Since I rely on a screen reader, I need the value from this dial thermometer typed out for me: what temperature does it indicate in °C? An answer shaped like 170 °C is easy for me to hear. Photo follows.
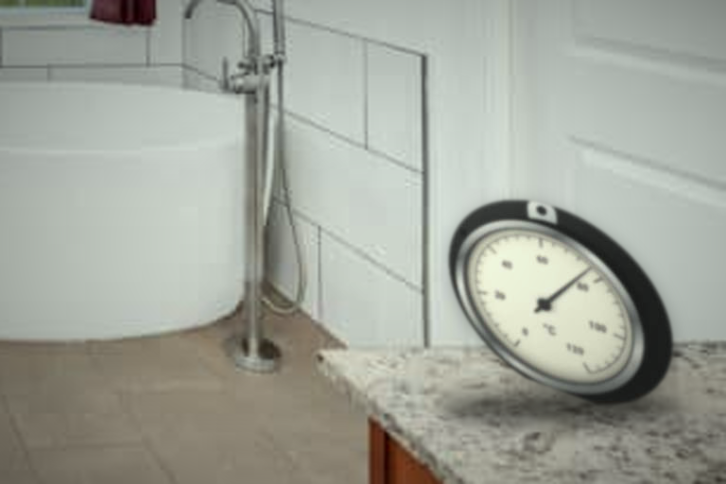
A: 76 °C
